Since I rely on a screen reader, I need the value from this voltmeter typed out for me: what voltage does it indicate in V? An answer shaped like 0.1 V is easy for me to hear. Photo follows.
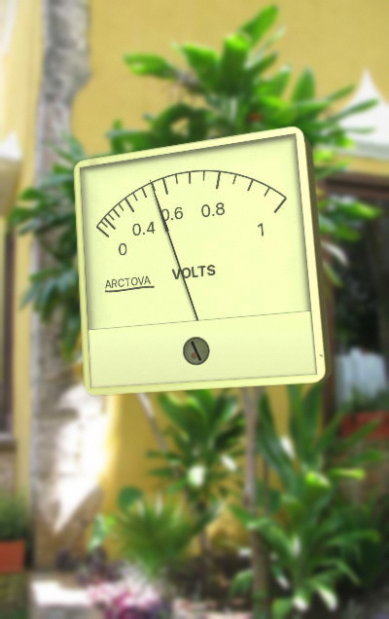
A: 0.55 V
